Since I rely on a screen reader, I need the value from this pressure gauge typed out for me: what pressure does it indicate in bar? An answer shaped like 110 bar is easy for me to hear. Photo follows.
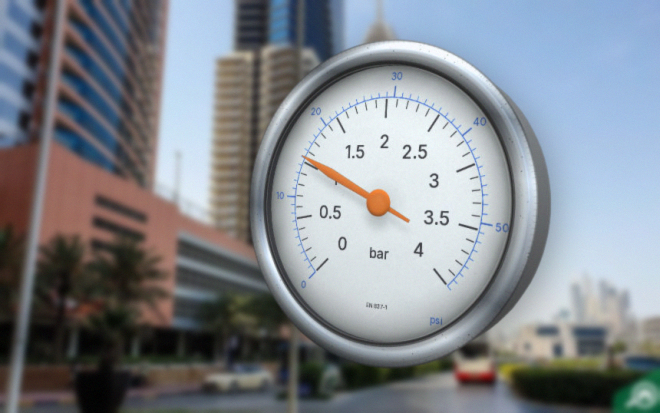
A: 1.05 bar
